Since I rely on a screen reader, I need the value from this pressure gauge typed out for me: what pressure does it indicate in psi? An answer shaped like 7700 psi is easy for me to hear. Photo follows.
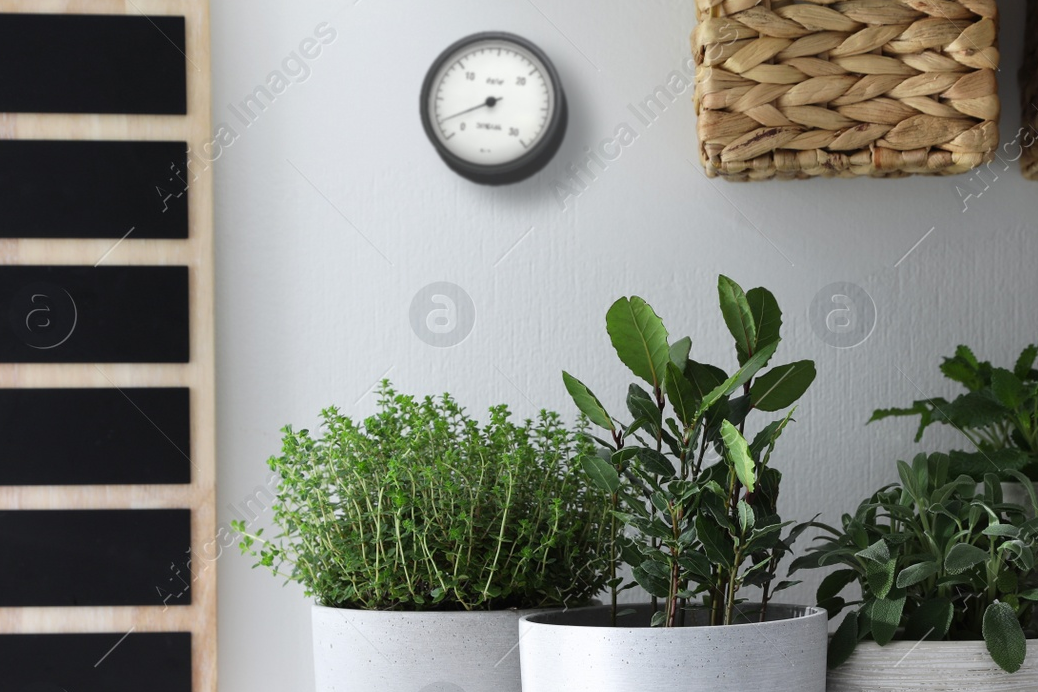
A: 2 psi
